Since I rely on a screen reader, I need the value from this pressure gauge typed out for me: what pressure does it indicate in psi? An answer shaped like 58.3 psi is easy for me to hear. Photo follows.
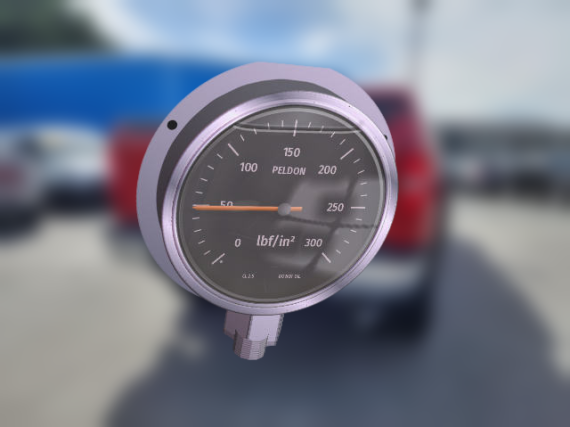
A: 50 psi
